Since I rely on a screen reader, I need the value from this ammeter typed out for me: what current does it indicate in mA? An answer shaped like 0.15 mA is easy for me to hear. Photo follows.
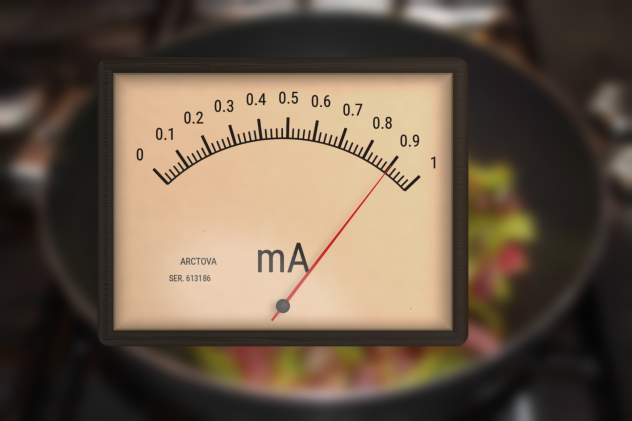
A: 0.9 mA
